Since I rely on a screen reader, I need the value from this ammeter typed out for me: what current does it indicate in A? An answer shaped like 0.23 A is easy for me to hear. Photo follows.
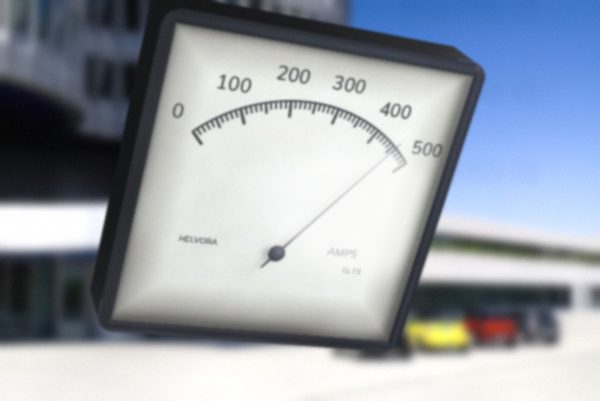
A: 450 A
